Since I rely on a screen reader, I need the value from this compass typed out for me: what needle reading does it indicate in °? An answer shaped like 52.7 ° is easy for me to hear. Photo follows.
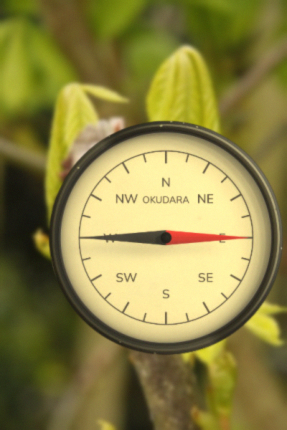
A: 90 °
